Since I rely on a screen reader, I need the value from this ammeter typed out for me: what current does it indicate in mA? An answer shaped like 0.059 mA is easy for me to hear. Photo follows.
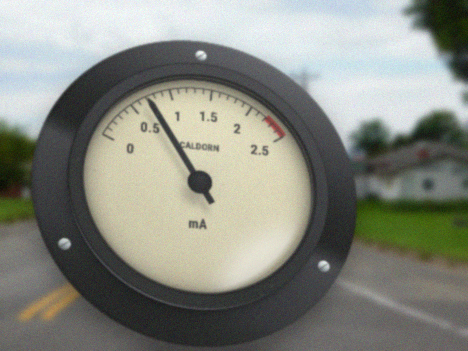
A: 0.7 mA
